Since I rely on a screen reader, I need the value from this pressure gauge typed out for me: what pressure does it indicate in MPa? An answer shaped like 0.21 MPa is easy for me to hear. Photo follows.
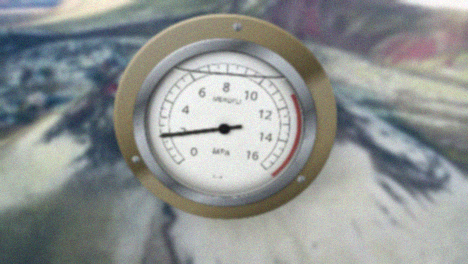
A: 2 MPa
